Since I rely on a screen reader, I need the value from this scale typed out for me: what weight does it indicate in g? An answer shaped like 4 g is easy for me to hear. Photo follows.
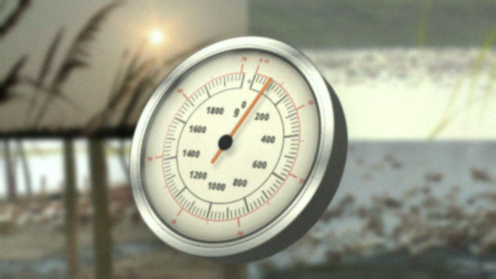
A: 100 g
